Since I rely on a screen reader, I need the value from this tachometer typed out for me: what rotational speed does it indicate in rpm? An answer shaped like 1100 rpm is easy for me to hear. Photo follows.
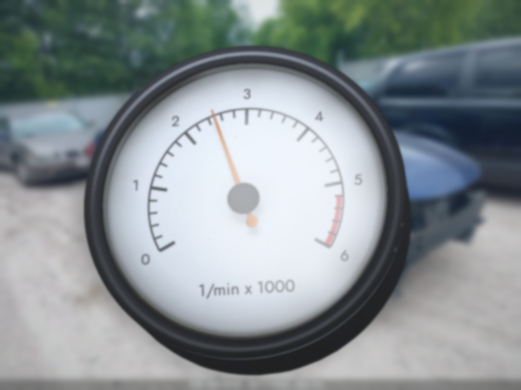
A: 2500 rpm
